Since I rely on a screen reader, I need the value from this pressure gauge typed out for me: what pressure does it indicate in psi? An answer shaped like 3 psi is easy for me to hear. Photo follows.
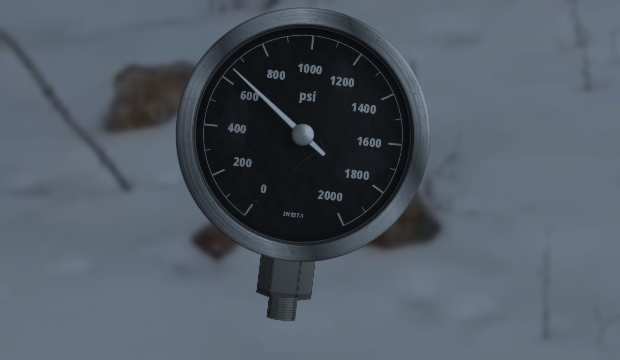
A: 650 psi
